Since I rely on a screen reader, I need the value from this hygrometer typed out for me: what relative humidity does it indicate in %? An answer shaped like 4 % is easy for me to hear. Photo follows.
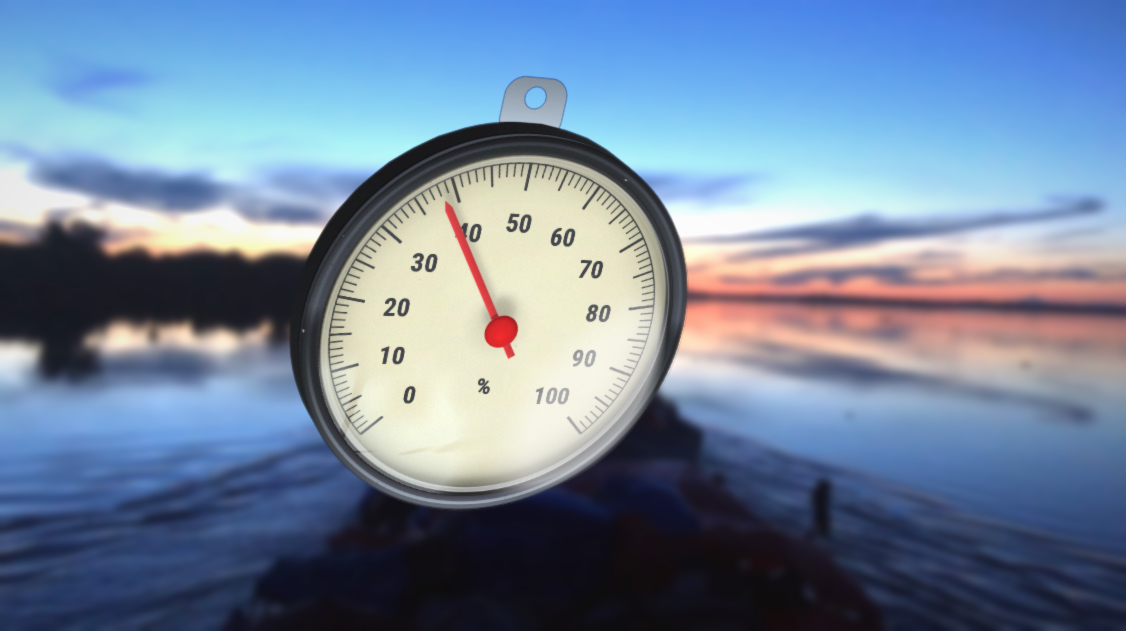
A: 38 %
